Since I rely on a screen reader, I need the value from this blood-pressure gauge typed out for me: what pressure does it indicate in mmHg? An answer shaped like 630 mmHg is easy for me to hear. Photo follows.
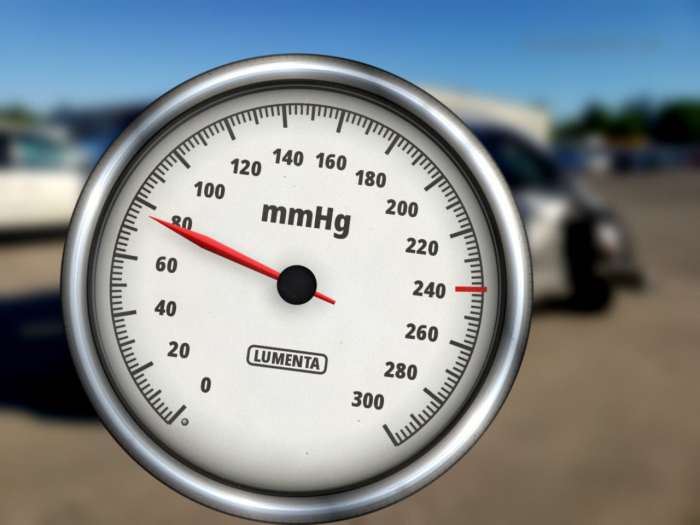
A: 76 mmHg
